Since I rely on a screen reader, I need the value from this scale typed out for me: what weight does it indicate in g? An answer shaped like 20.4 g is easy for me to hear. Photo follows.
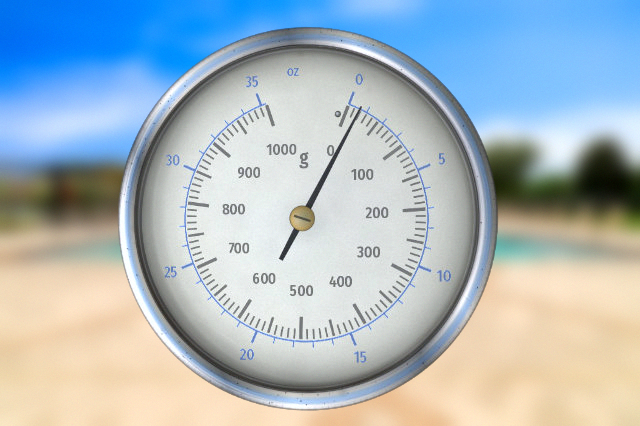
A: 20 g
